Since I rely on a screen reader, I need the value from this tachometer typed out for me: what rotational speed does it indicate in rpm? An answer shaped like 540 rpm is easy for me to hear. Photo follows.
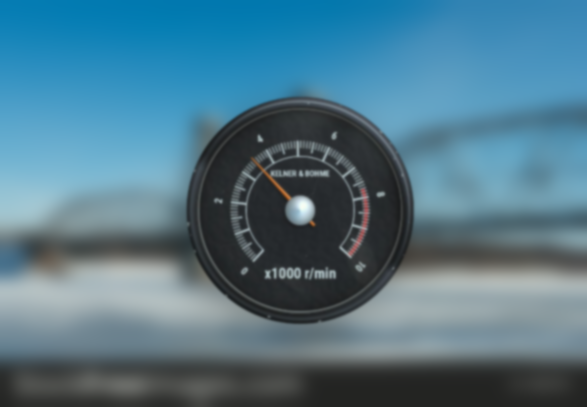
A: 3500 rpm
